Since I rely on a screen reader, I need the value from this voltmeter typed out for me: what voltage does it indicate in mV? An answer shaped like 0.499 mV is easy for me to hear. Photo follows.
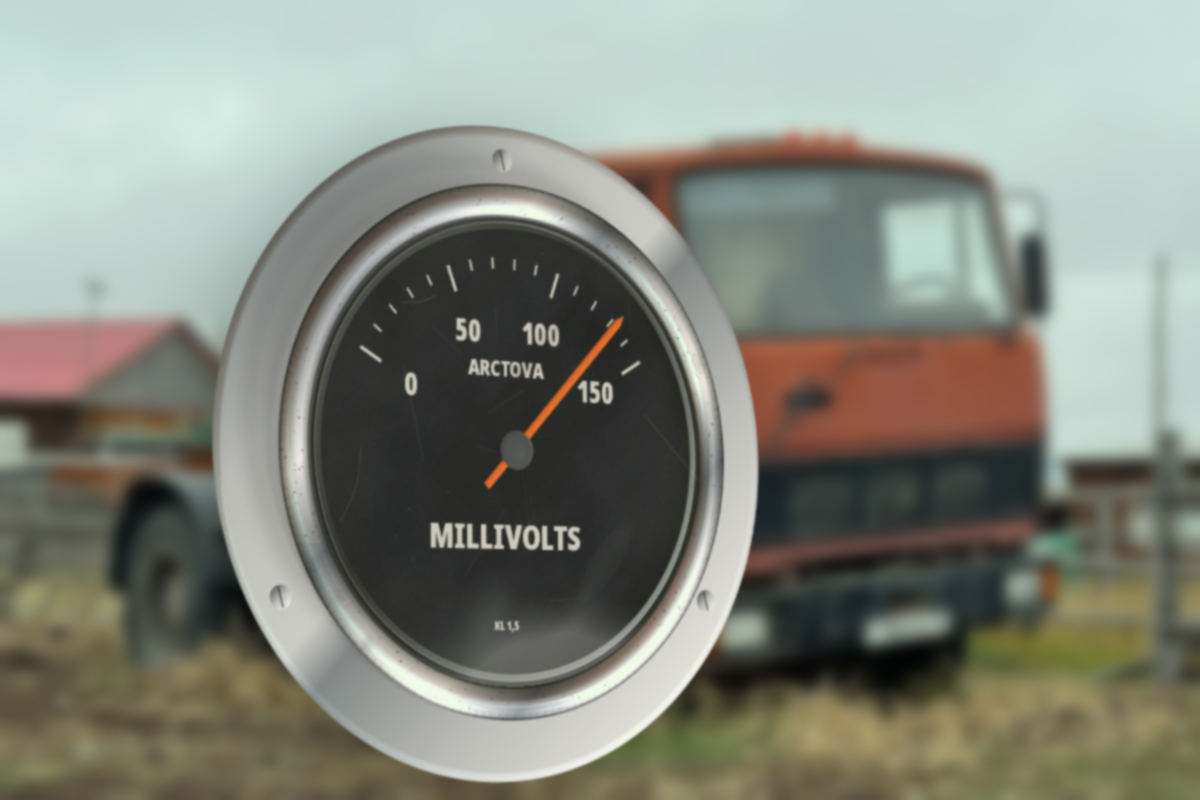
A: 130 mV
